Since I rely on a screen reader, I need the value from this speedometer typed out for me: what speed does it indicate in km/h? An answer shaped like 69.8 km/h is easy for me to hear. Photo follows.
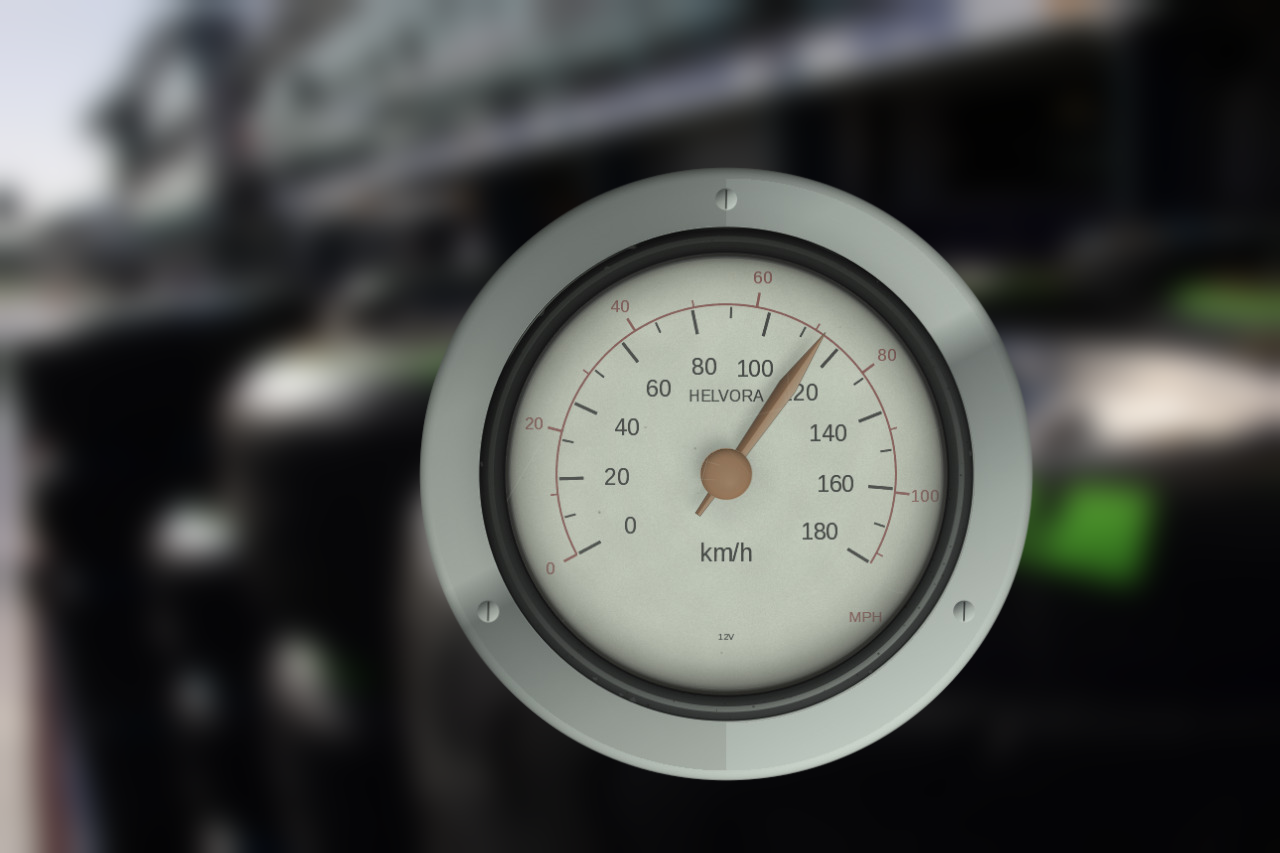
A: 115 km/h
